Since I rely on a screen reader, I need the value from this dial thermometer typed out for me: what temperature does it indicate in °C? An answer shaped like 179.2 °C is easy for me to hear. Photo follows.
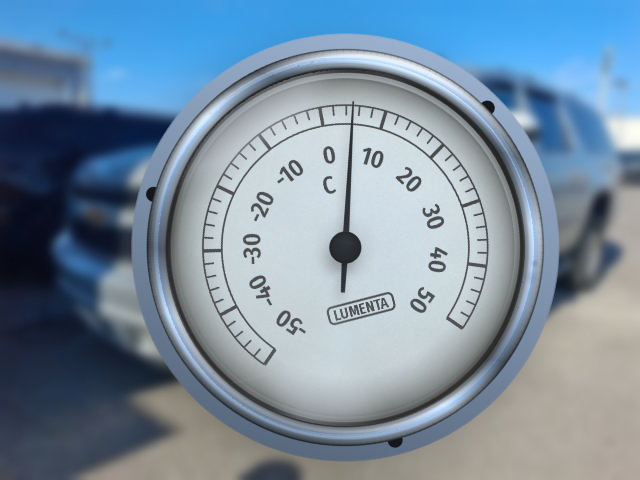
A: 5 °C
